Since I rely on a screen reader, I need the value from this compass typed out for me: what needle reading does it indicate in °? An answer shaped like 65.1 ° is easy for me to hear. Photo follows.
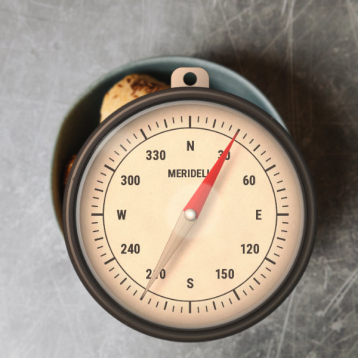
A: 30 °
